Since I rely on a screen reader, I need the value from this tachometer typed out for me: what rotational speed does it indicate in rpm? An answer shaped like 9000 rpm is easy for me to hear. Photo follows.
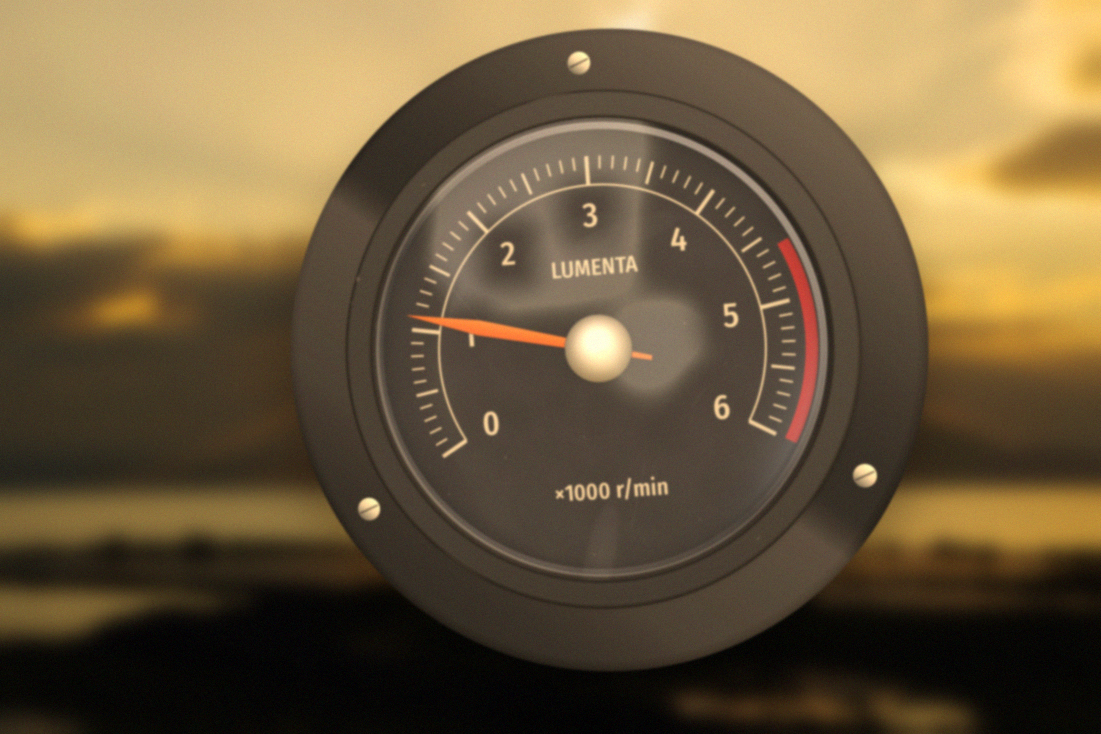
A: 1100 rpm
